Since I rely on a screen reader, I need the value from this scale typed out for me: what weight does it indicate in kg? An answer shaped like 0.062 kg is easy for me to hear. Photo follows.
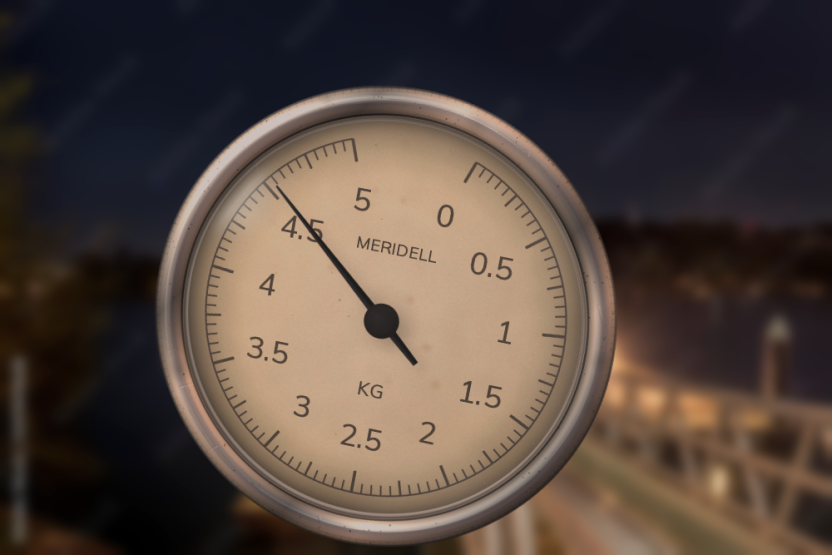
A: 4.55 kg
